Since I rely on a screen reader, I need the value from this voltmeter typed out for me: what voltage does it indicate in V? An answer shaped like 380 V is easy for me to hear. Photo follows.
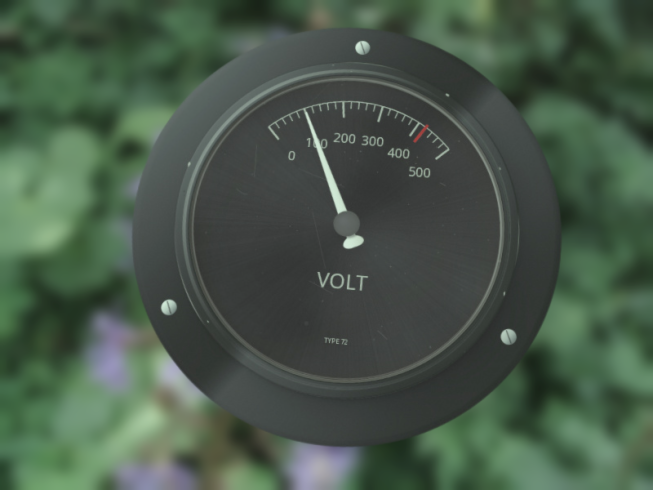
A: 100 V
